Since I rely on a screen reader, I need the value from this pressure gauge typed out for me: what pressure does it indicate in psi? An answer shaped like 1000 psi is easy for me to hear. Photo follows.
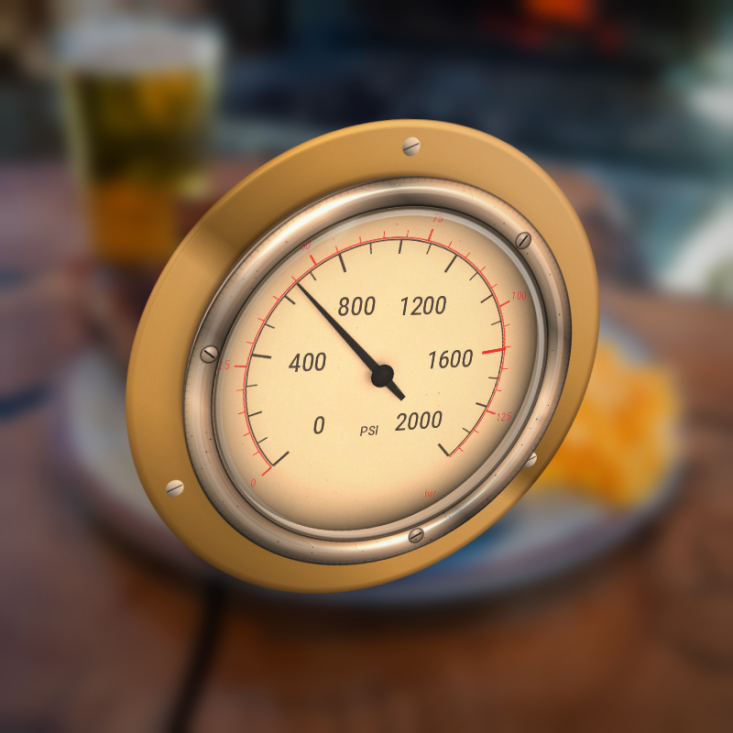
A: 650 psi
